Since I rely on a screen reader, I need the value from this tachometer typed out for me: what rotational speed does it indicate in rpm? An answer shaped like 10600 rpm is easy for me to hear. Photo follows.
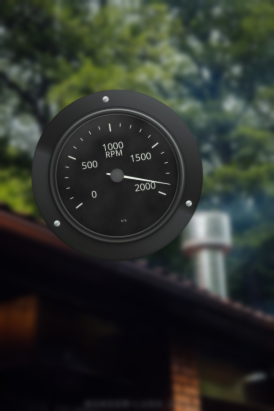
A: 1900 rpm
